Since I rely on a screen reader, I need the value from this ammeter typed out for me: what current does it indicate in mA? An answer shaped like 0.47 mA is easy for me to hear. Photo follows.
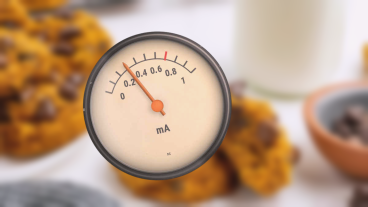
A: 0.3 mA
